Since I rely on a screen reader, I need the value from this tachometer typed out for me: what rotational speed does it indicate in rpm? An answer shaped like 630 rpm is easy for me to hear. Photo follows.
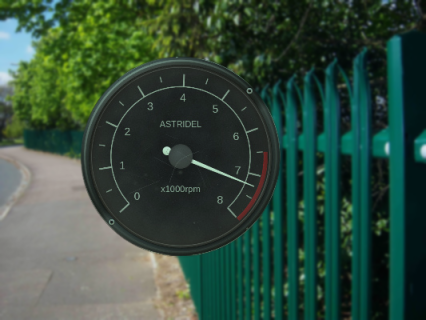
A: 7250 rpm
